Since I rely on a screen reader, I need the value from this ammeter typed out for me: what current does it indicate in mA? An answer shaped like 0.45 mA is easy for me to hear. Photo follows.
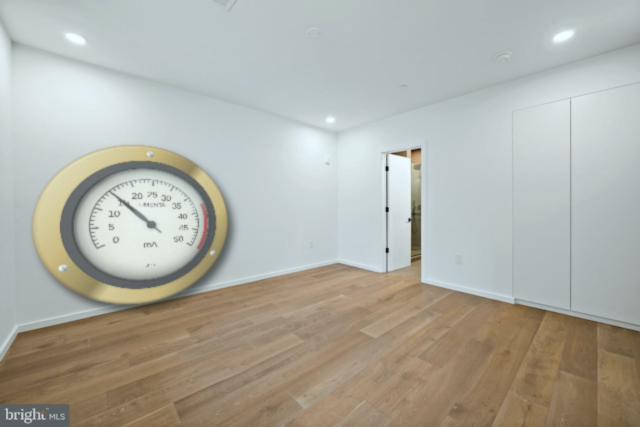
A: 15 mA
